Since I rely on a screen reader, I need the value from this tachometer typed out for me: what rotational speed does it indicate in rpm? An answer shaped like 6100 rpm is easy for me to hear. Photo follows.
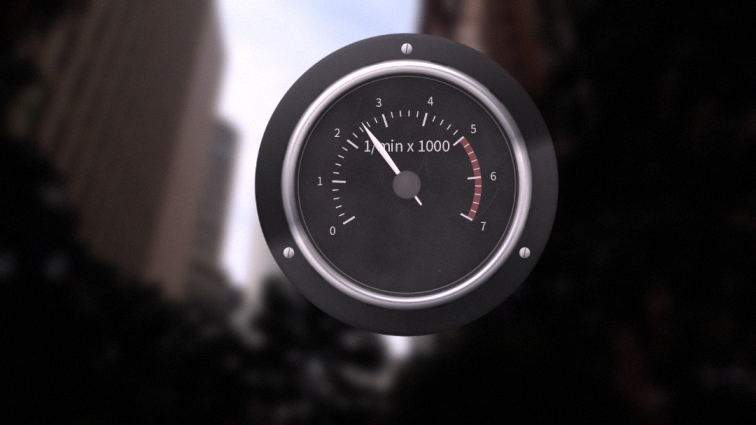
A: 2500 rpm
